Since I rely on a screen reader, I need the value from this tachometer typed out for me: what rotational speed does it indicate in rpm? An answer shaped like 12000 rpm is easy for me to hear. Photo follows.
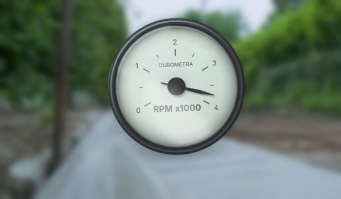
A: 3750 rpm
